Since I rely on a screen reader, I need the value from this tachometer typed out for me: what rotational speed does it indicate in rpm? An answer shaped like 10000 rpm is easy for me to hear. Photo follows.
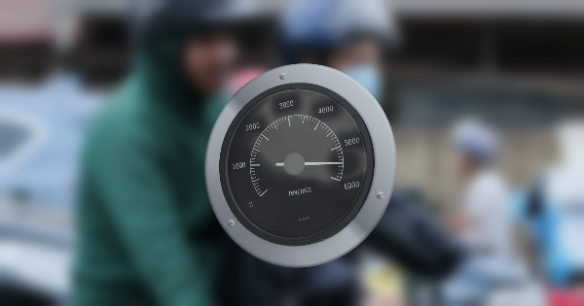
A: 5500 rpm
